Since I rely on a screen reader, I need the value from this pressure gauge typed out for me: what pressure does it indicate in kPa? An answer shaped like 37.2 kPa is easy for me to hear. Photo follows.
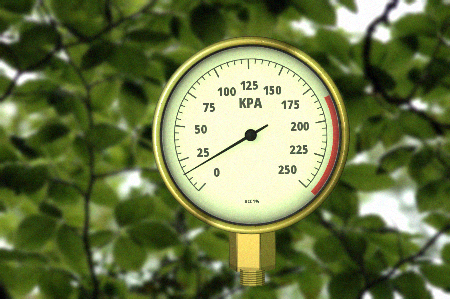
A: 15 kPa
